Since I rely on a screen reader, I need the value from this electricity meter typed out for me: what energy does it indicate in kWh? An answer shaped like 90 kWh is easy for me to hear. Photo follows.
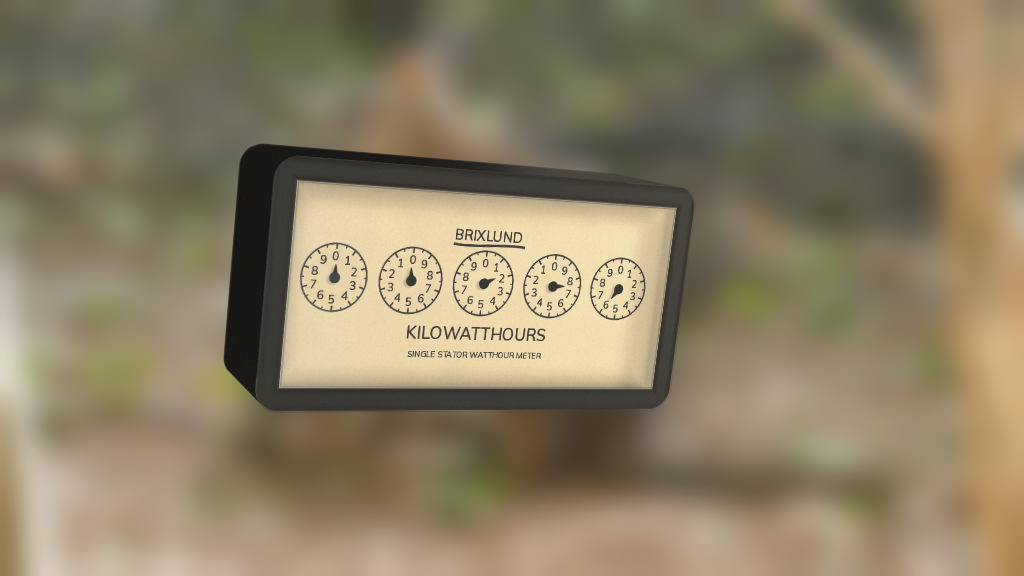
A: 176 kWh
